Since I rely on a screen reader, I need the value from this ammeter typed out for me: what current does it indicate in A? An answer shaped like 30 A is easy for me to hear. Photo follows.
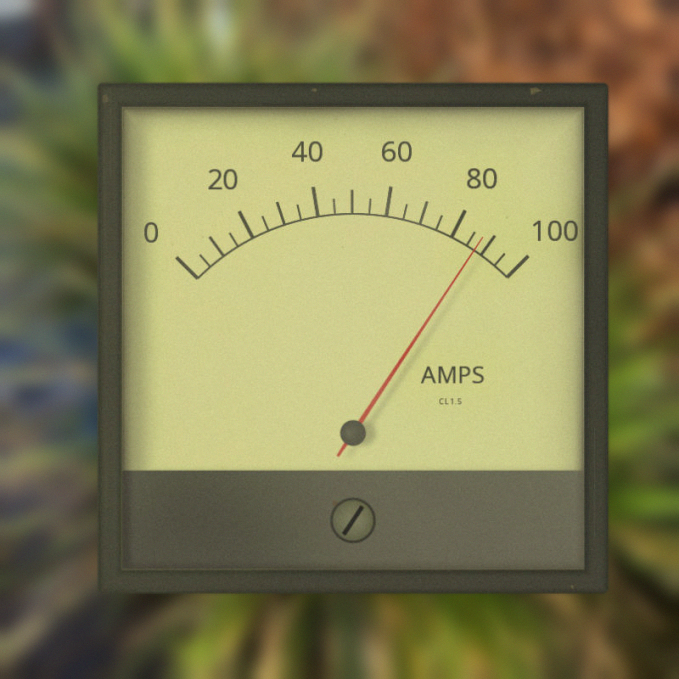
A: 87.5 A
